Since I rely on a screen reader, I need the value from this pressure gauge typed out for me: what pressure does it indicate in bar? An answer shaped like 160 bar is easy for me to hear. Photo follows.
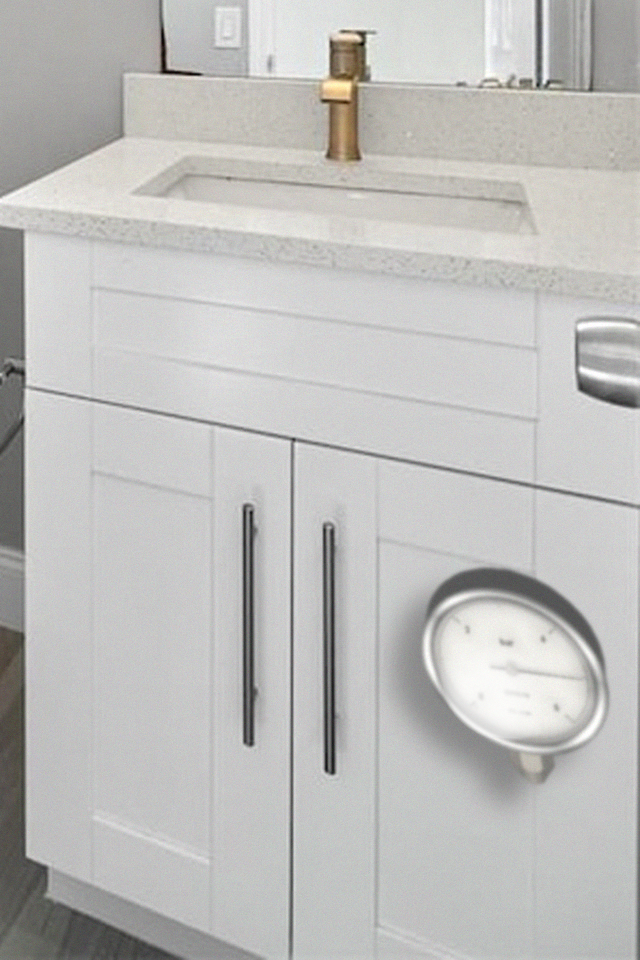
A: 5 bar
